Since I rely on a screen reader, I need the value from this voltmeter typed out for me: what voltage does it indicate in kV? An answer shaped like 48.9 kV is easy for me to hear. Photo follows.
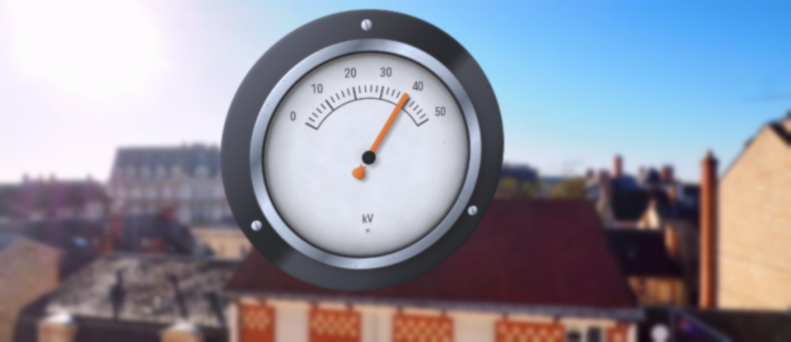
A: 38 kV
